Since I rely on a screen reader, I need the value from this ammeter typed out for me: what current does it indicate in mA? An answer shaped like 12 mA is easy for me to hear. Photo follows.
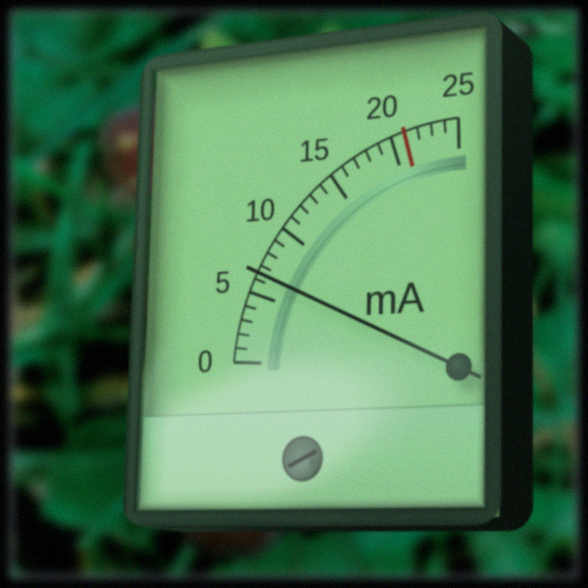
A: 6.5 mA
